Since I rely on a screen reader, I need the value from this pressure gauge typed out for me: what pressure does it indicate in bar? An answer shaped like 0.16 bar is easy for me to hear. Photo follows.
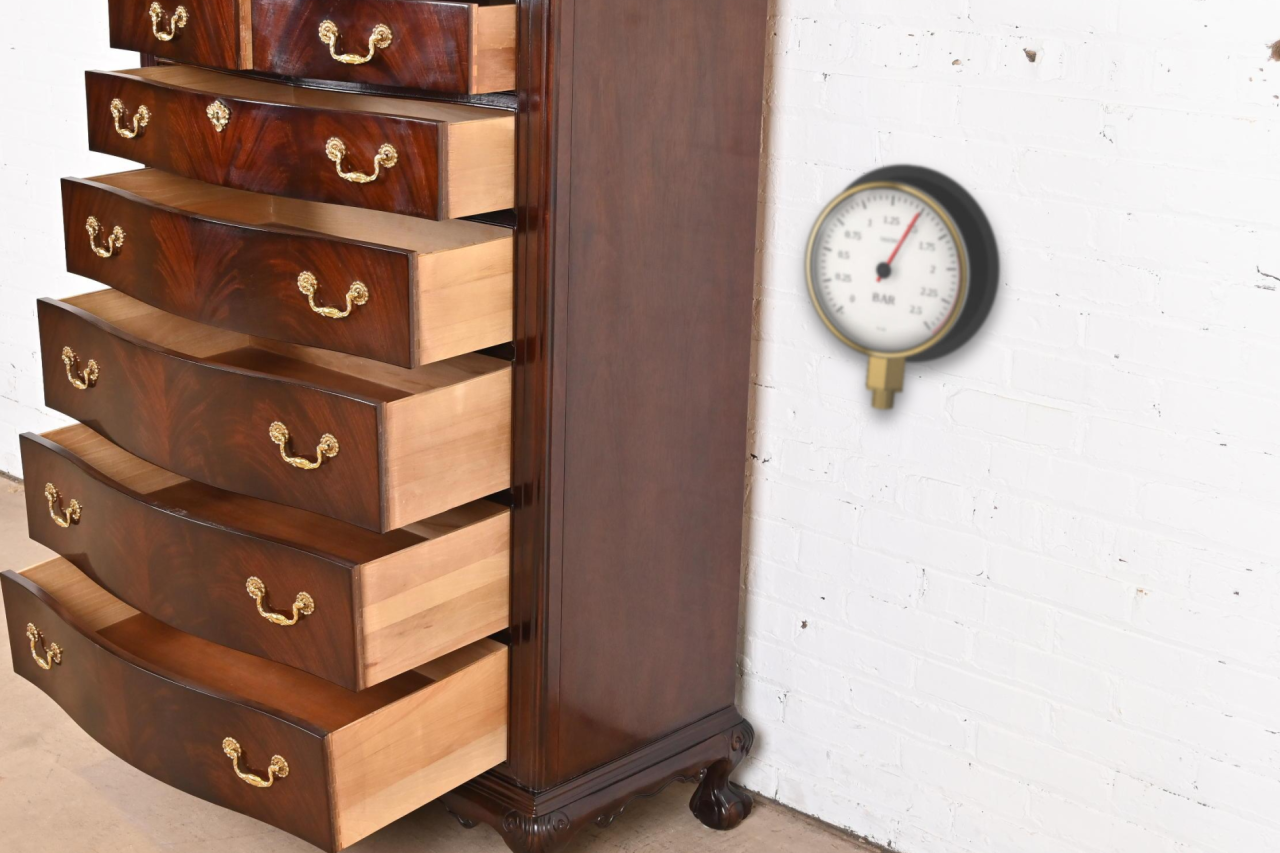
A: 1.5 bar
